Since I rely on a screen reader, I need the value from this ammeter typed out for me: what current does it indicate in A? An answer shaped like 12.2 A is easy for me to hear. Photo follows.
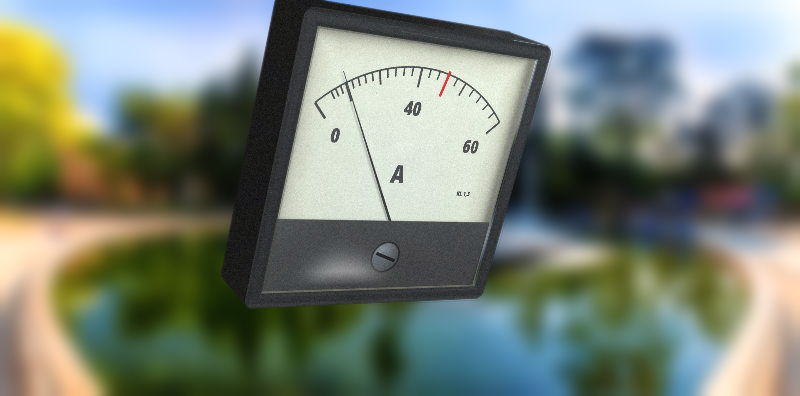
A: 20 A
